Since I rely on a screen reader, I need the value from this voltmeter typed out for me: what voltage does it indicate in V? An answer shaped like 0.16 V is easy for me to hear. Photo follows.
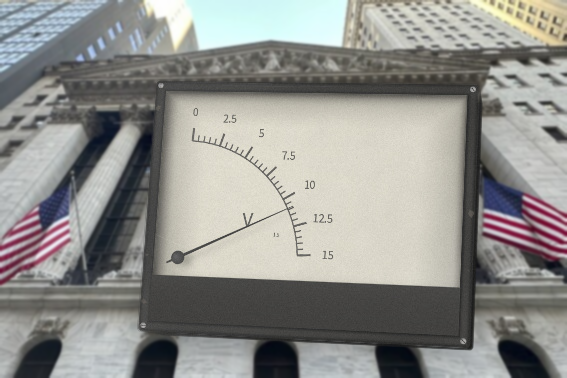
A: 11 V
